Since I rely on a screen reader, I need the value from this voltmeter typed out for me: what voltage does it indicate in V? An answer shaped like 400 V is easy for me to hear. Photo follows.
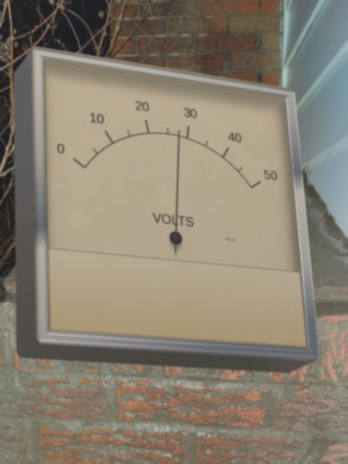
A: 27.5 V
